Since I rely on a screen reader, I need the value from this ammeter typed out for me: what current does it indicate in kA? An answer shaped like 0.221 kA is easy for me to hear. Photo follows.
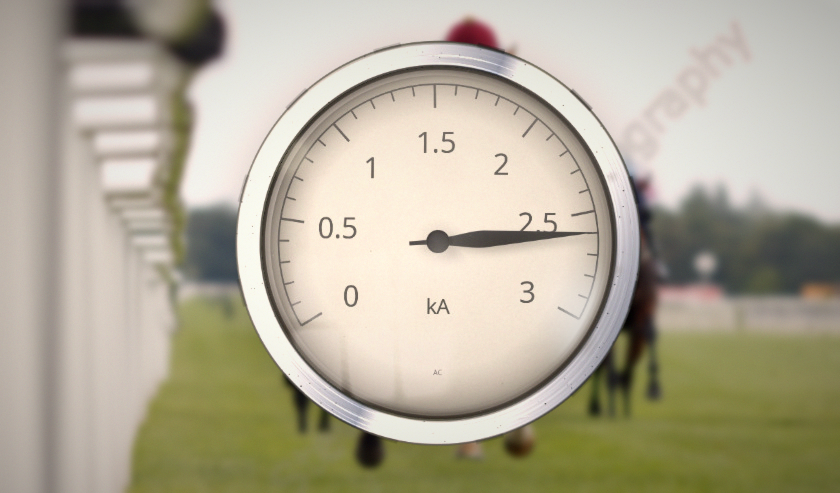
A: 2.6 kA
